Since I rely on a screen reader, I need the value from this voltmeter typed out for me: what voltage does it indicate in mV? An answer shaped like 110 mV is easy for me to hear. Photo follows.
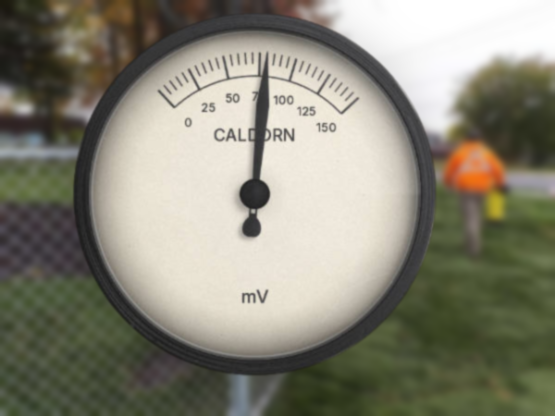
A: 80 mV
